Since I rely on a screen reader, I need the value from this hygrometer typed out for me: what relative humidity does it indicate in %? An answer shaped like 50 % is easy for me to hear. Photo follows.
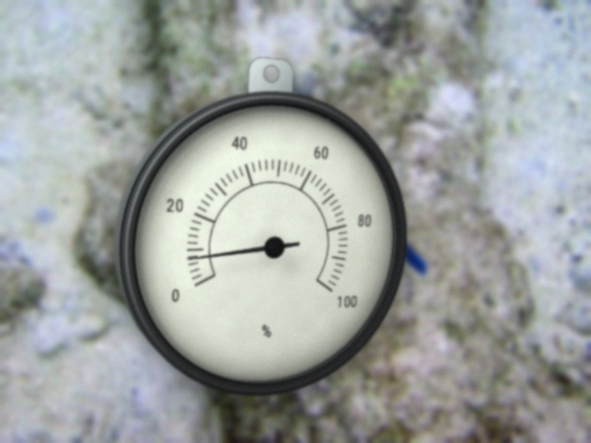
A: 8 %
